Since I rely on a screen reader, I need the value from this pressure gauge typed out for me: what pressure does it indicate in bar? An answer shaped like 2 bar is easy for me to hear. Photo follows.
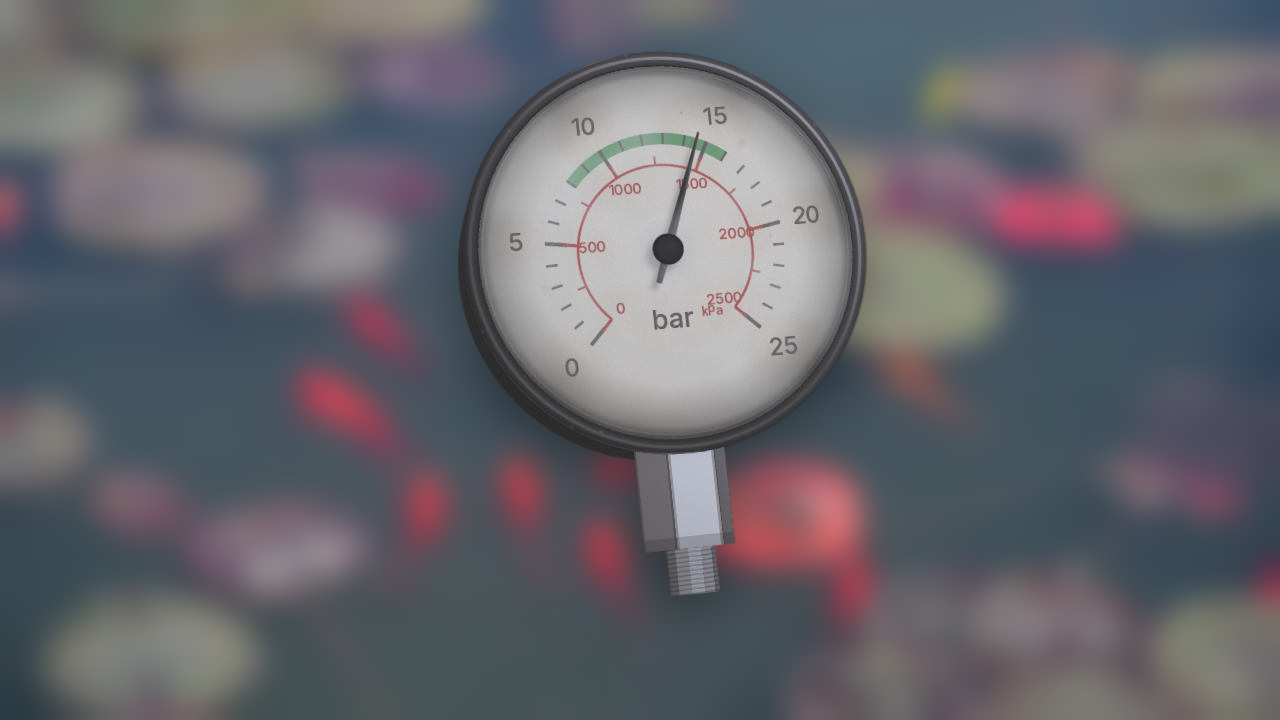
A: 14.5 bar
